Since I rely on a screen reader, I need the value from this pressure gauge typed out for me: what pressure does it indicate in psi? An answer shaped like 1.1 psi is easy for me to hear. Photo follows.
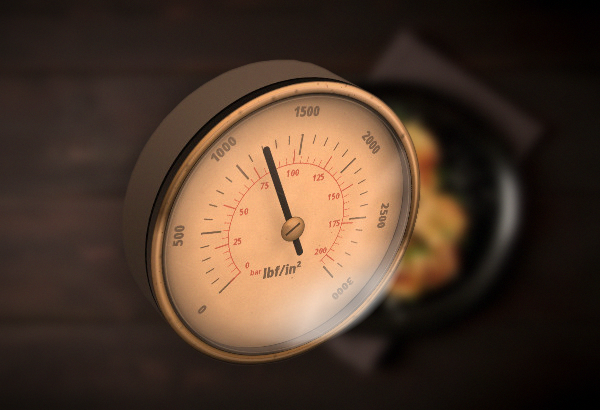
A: 1200 psi
